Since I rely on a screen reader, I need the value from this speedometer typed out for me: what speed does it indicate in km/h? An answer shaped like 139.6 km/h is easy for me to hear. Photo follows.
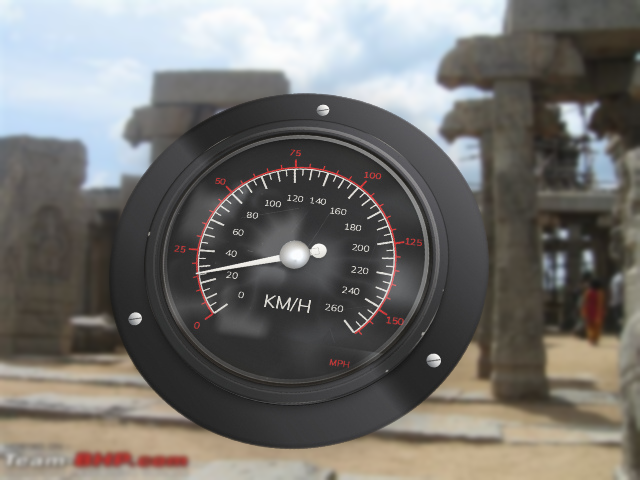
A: 25 km/h
